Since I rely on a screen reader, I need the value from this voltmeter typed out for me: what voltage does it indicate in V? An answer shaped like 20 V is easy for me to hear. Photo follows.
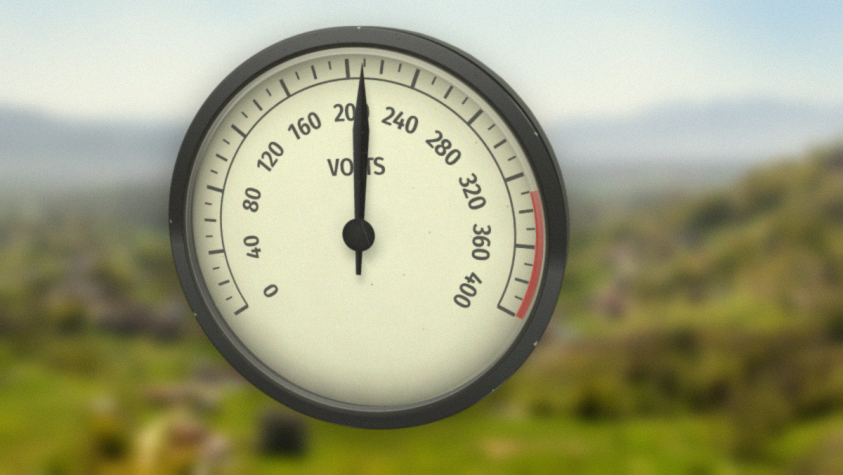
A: 210 V
